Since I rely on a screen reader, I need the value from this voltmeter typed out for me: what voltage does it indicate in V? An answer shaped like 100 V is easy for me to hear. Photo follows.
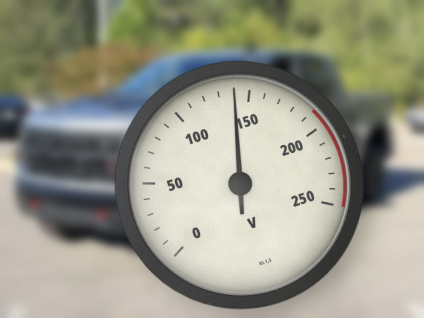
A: 140 V
